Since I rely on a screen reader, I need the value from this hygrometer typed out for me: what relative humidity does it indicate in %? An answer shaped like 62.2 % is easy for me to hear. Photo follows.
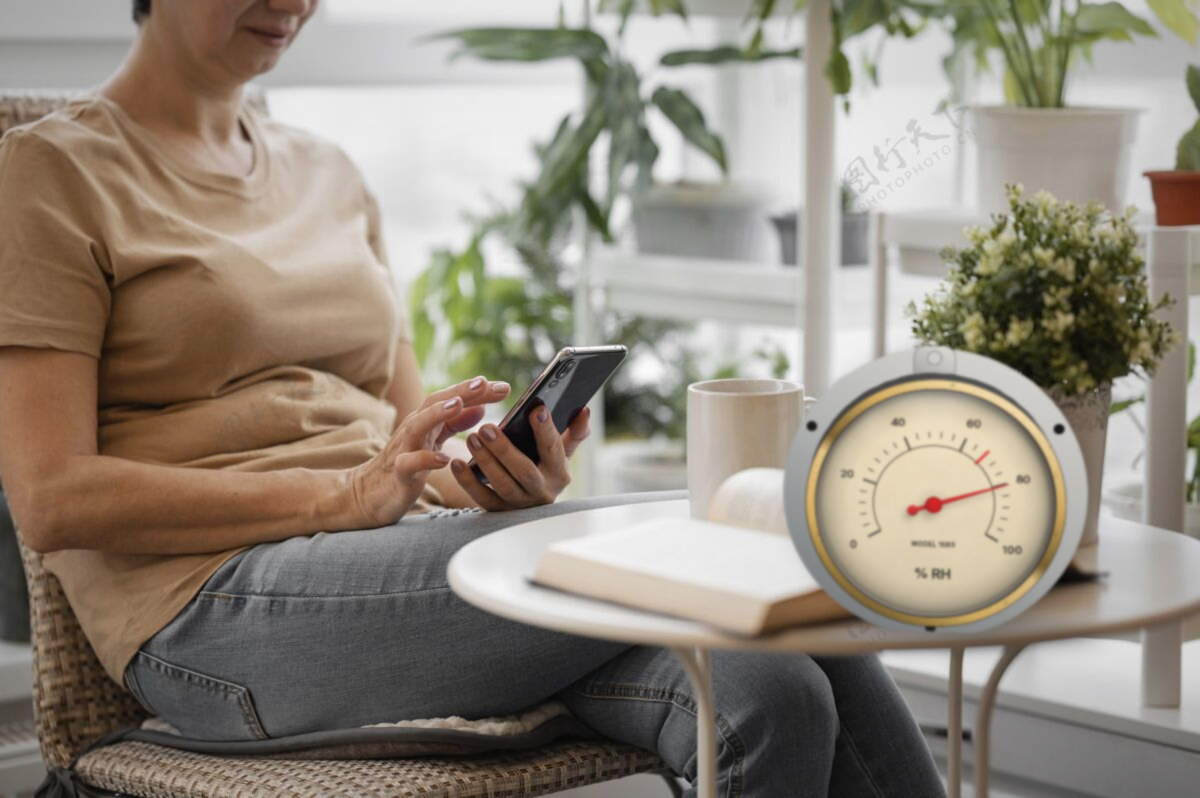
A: 80 %
